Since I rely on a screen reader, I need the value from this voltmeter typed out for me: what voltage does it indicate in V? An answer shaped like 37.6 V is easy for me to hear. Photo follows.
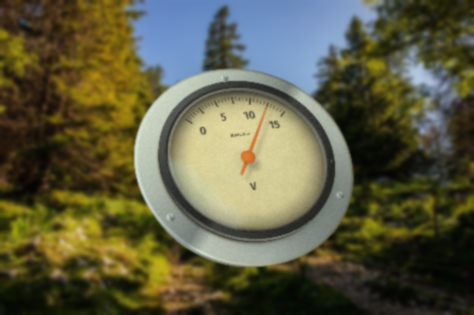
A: 12.5 V
